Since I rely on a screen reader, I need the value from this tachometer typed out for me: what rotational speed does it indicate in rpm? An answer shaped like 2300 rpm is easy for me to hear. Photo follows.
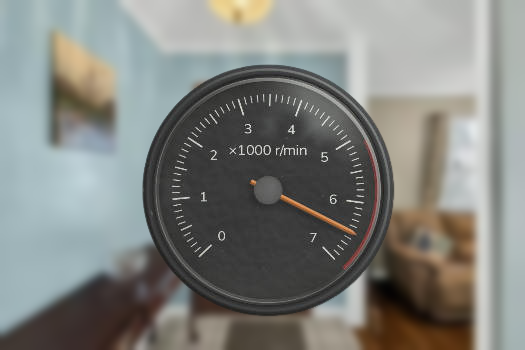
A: 6500 rpm
